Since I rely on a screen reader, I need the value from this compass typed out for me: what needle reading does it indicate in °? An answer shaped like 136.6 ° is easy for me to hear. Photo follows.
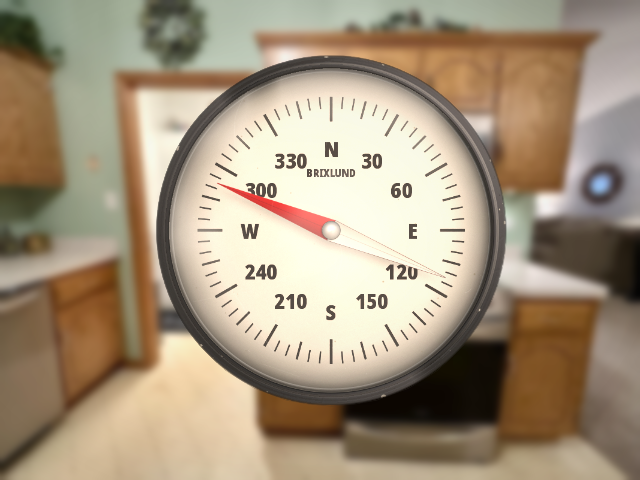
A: 292.5 °
